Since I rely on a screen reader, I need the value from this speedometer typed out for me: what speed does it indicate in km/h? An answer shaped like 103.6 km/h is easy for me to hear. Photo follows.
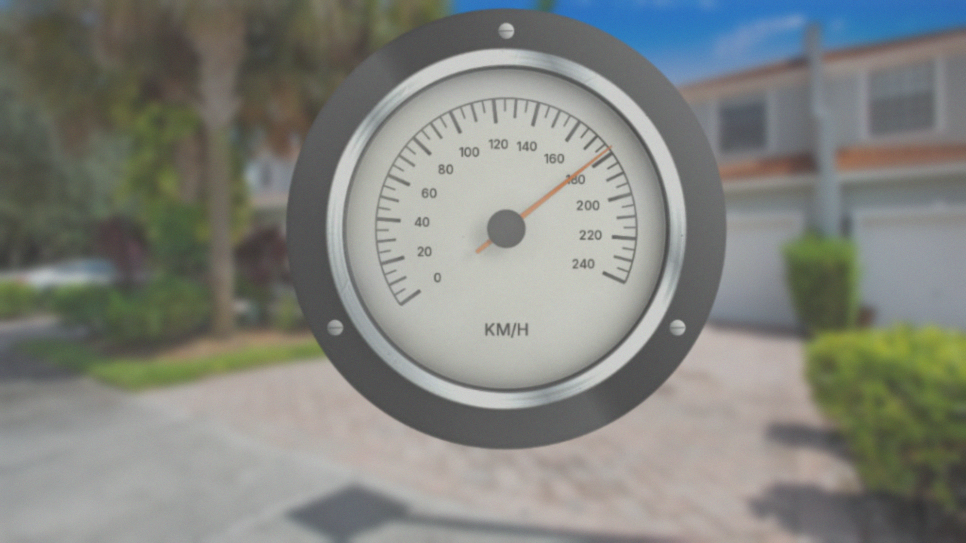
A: 177.5 km/h
